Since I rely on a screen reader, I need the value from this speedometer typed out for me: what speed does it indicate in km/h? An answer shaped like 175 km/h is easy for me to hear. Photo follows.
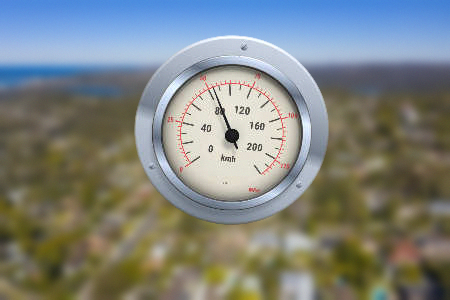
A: 85 km/h
